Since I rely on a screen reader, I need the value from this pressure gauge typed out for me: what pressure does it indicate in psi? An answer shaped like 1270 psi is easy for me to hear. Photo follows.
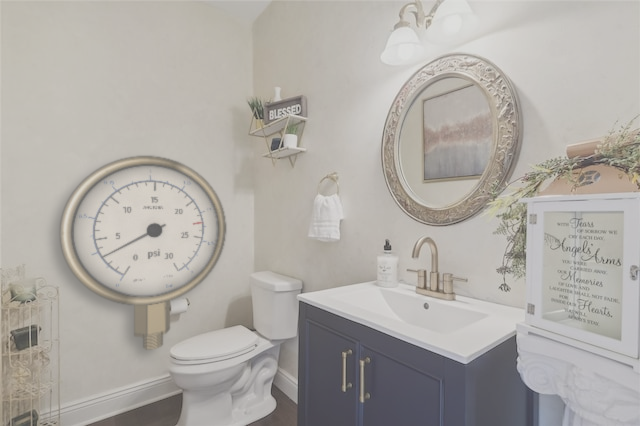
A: 3 psi
